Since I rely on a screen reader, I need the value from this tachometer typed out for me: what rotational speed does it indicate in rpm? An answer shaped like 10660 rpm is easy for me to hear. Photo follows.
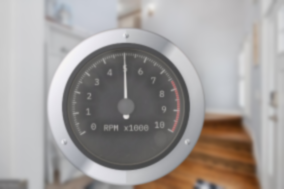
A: 5000 rpm
